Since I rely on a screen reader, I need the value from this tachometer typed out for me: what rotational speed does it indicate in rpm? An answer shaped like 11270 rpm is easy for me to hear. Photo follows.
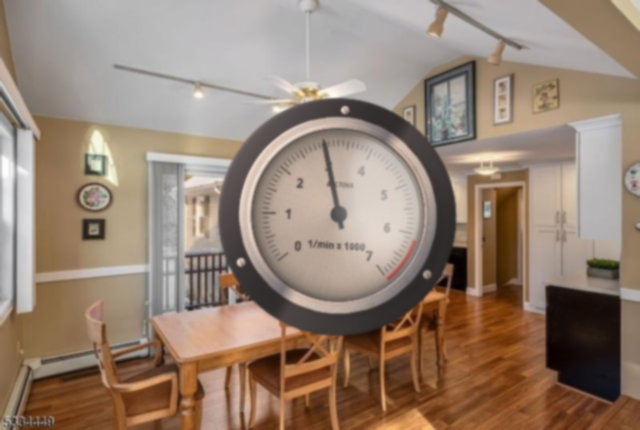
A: 3000 rpm
